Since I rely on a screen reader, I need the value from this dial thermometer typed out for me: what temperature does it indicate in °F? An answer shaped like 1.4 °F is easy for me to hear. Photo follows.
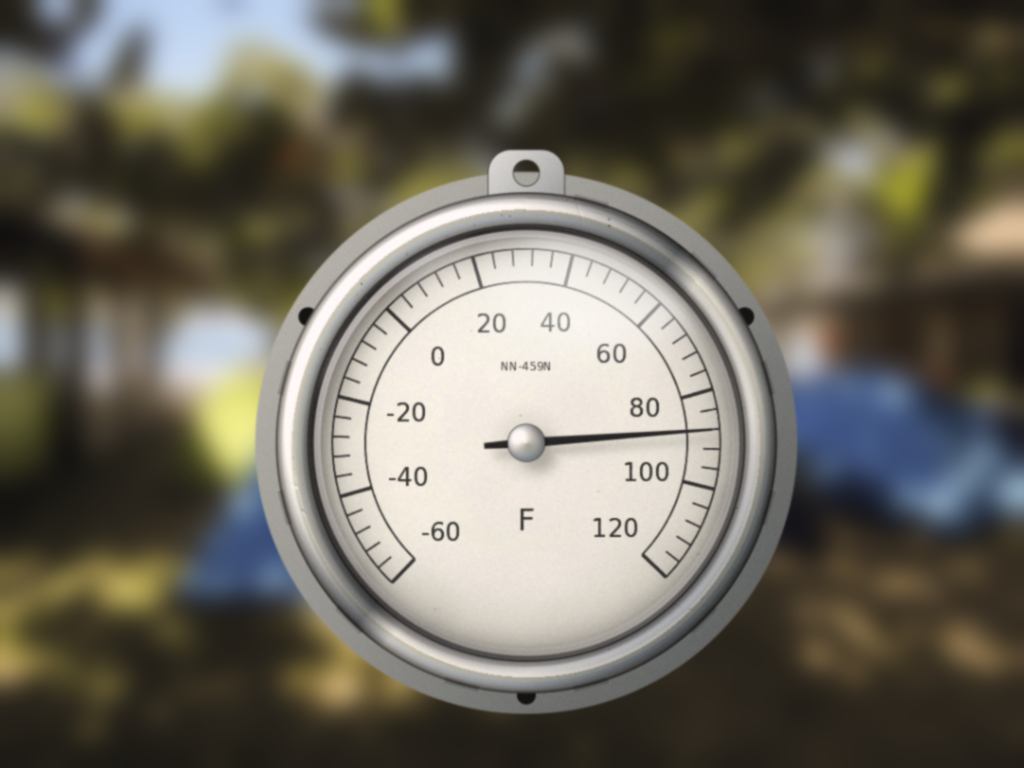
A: 88 °F
